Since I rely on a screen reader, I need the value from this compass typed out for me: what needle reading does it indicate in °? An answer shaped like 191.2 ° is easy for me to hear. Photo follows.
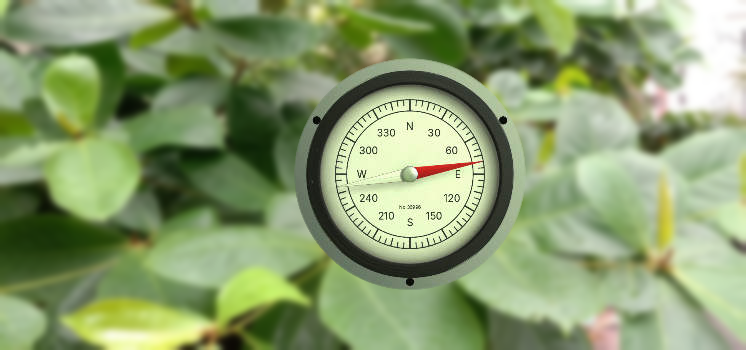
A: 80 °
